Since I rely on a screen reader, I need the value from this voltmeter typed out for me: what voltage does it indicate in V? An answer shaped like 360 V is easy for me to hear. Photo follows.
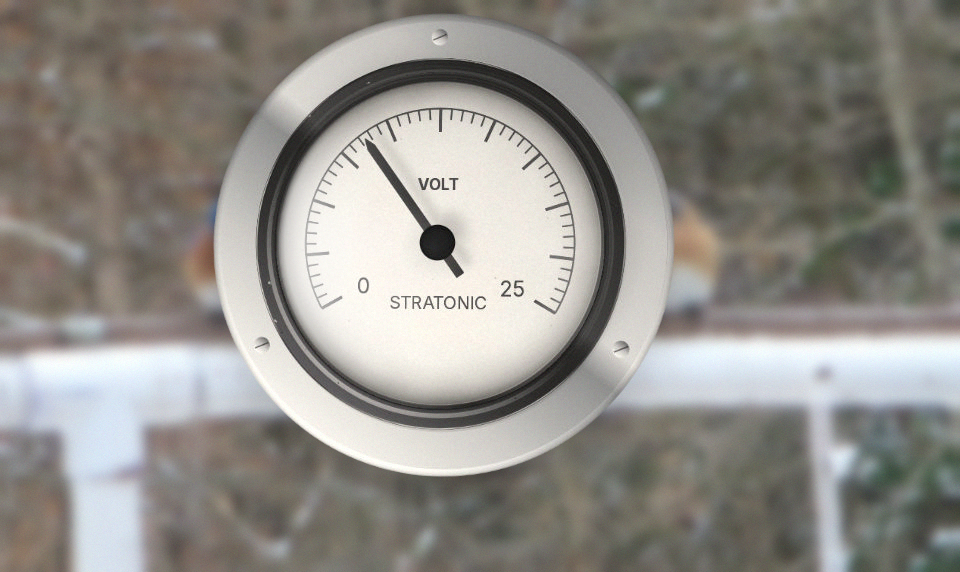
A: 8.75 V
